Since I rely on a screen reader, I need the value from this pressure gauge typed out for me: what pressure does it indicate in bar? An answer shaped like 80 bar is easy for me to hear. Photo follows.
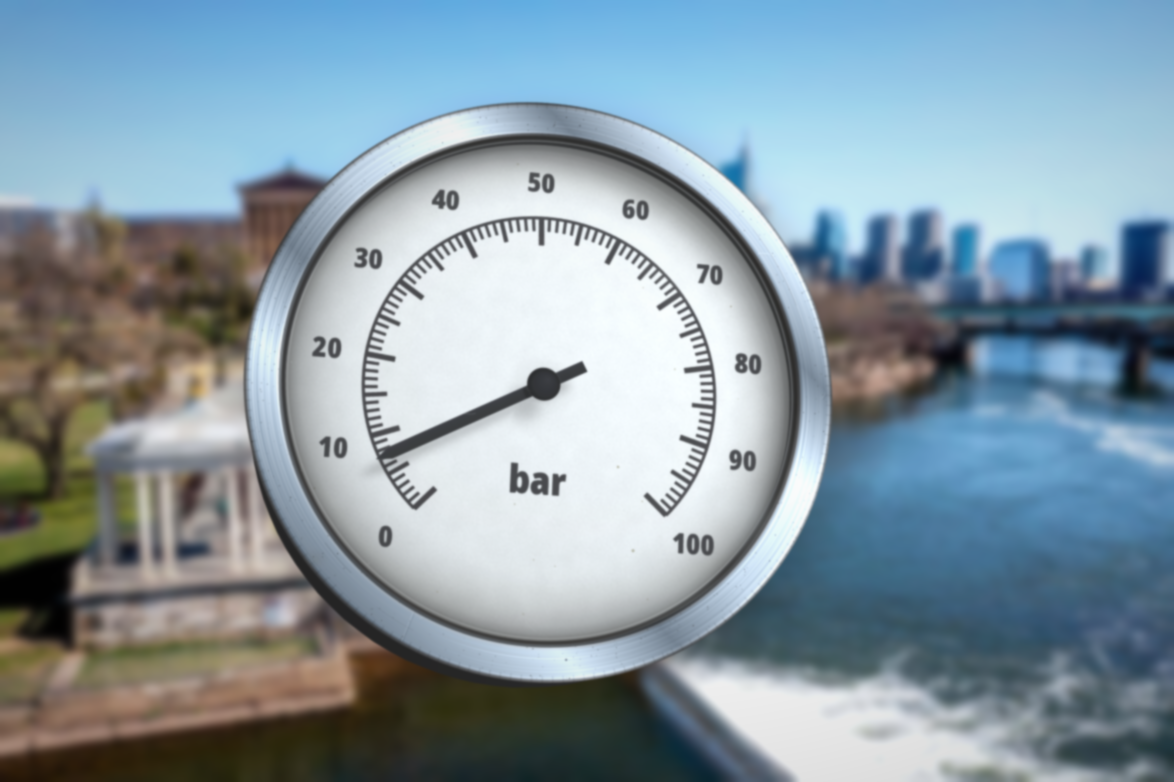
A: 7 bar
